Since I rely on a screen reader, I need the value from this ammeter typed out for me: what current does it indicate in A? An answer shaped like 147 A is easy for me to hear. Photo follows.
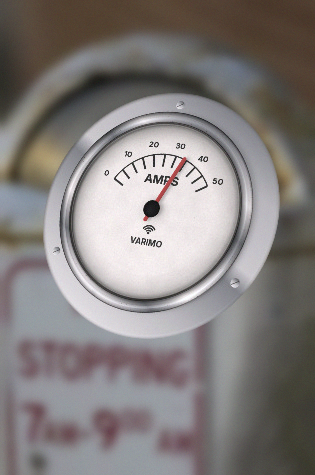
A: 35 A
